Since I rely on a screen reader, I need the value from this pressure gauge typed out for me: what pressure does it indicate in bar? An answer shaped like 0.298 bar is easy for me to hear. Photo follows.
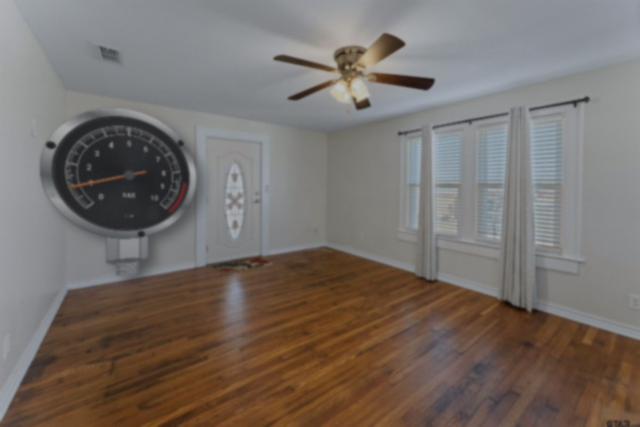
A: 1 bar
